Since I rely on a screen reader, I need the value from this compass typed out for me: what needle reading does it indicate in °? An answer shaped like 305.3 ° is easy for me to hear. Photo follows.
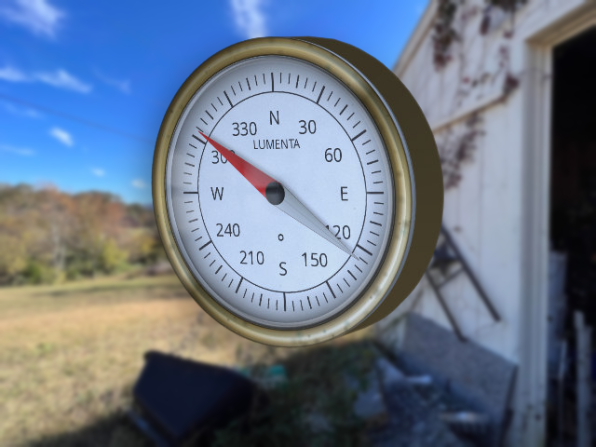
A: 305 °
